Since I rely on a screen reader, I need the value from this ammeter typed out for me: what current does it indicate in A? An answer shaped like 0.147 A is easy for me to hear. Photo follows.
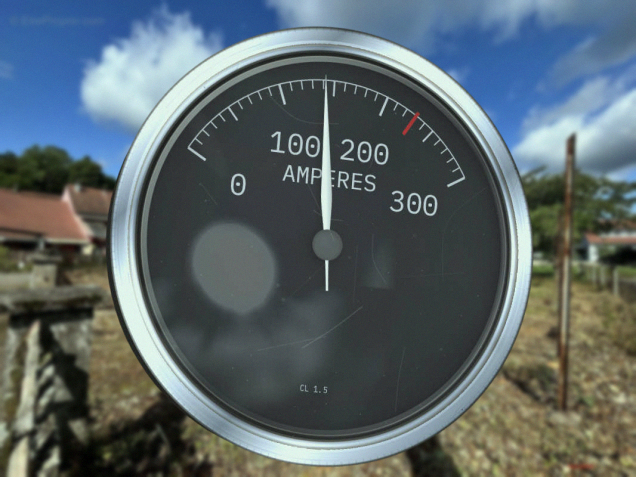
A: 140 A
